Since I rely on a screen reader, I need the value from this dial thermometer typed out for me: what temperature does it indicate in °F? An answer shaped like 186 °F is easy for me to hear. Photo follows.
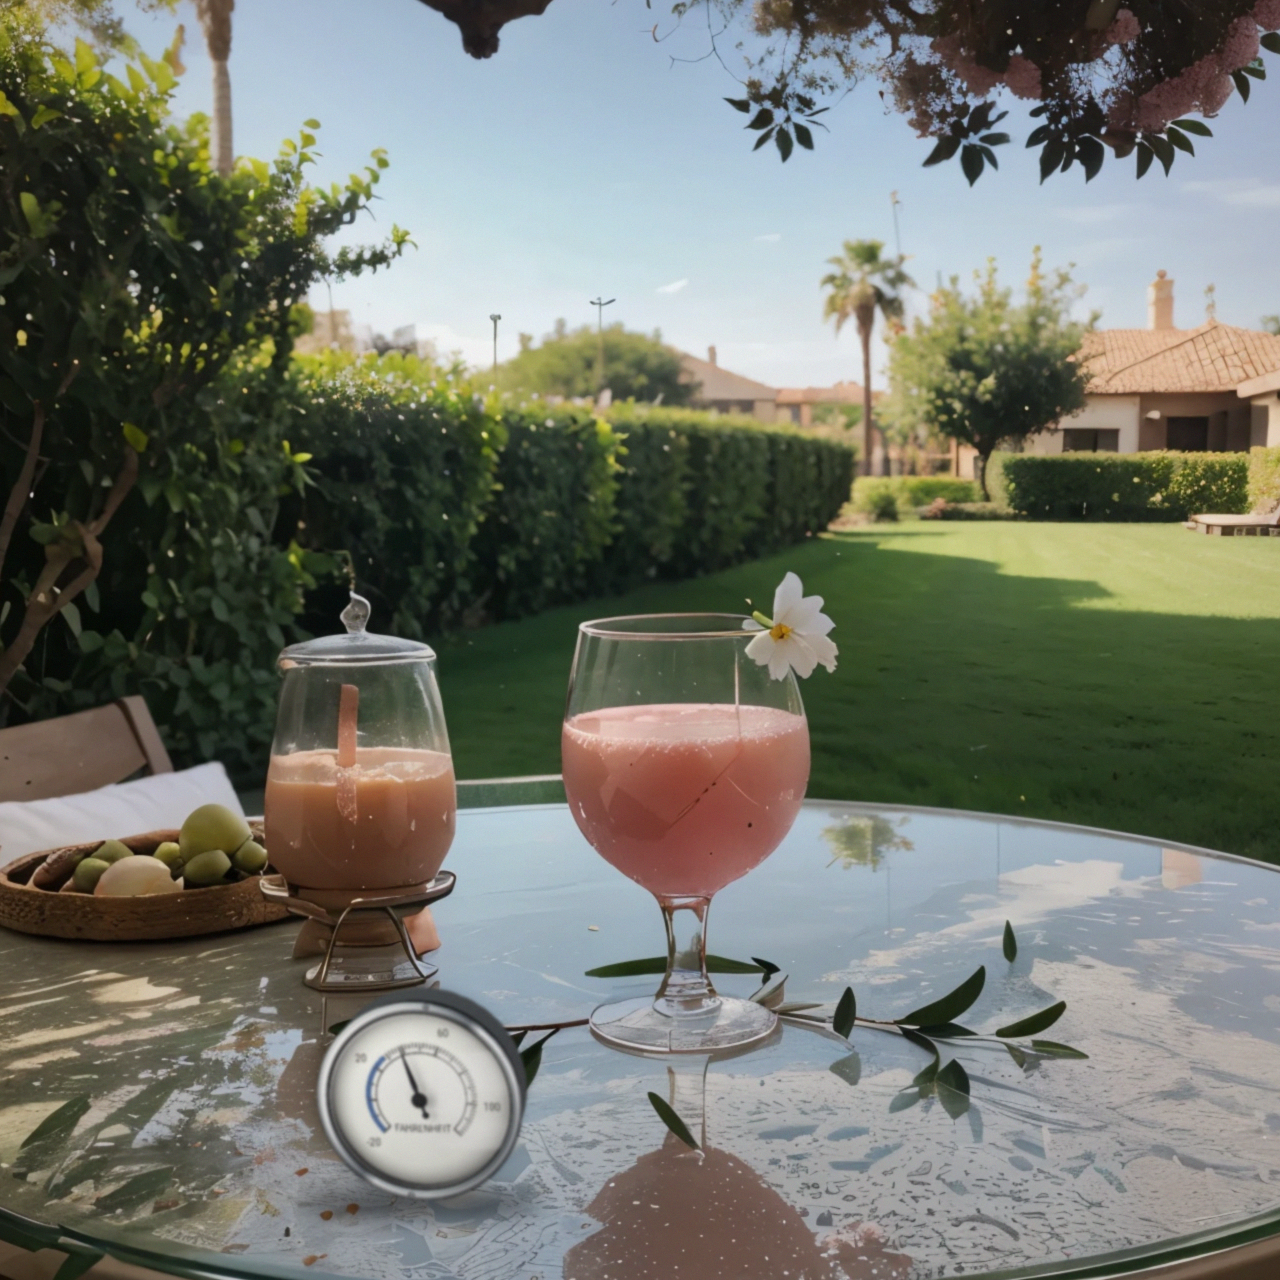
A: 40 °F
